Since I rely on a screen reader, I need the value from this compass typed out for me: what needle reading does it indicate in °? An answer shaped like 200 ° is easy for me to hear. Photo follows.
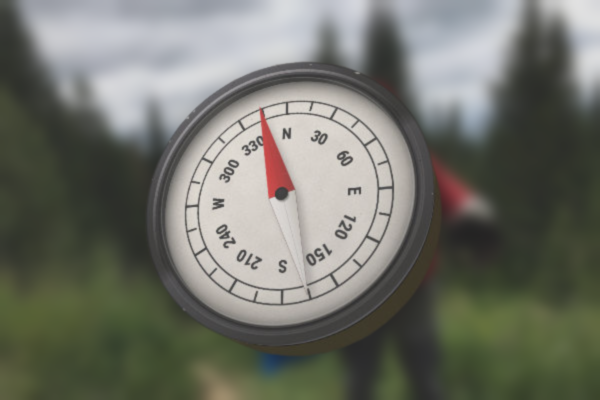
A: 345 °
